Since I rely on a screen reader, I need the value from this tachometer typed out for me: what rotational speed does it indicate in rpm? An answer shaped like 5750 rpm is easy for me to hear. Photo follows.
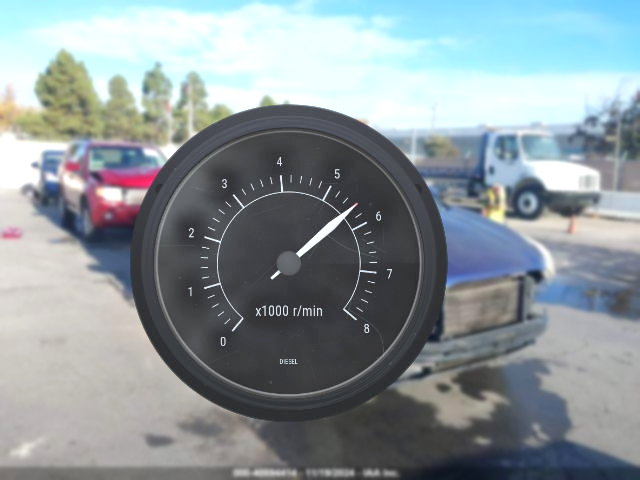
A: 5600 rpm
